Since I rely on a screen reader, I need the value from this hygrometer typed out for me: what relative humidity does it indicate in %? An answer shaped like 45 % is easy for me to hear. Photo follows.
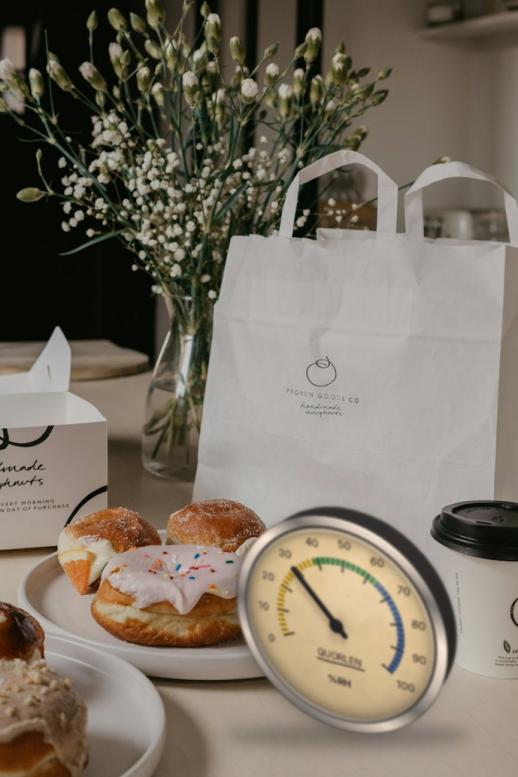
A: 30 %
